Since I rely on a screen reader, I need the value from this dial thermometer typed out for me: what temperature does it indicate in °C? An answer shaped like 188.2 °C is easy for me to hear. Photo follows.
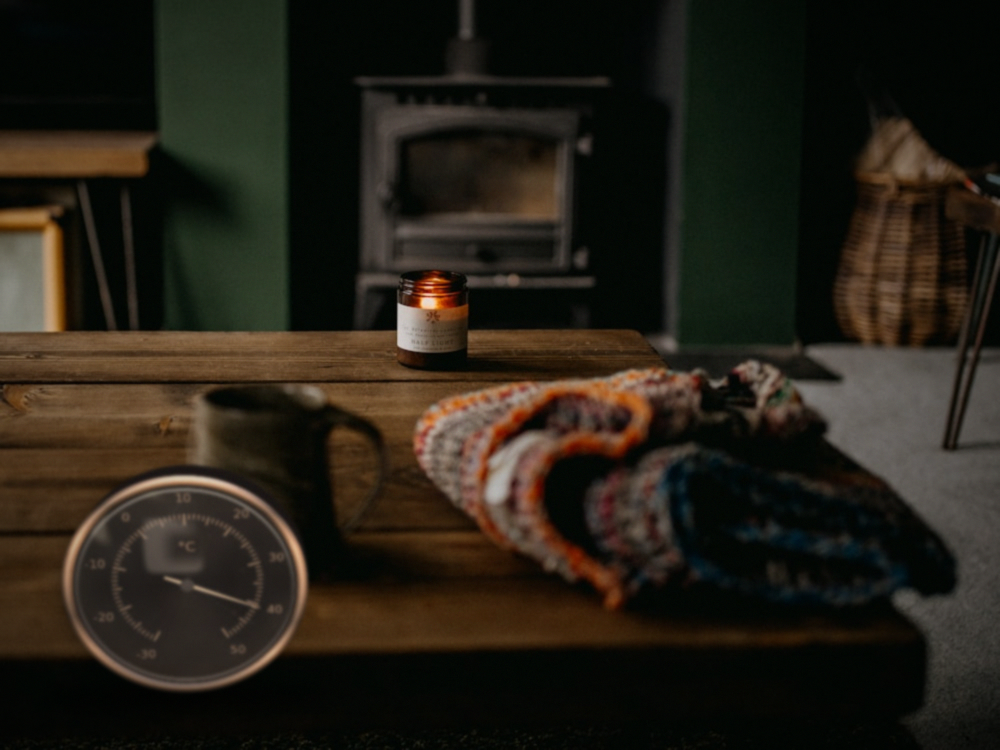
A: 40 °C
